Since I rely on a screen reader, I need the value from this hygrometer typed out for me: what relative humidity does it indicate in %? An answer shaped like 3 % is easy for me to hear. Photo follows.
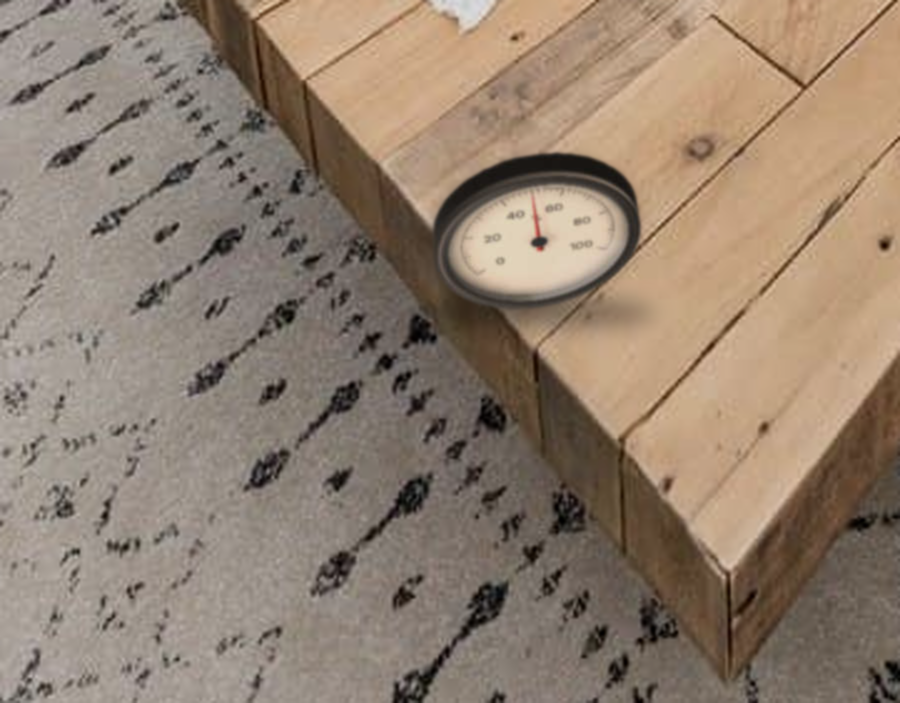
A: 50 %
